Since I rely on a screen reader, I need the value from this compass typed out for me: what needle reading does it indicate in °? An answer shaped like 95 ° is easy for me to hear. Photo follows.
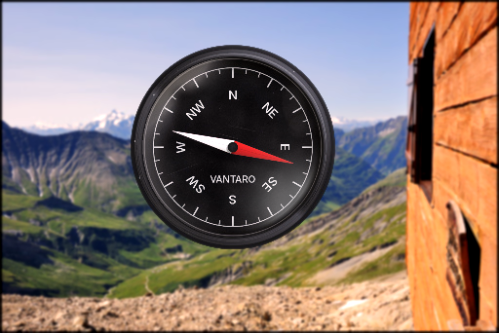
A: 105 °
